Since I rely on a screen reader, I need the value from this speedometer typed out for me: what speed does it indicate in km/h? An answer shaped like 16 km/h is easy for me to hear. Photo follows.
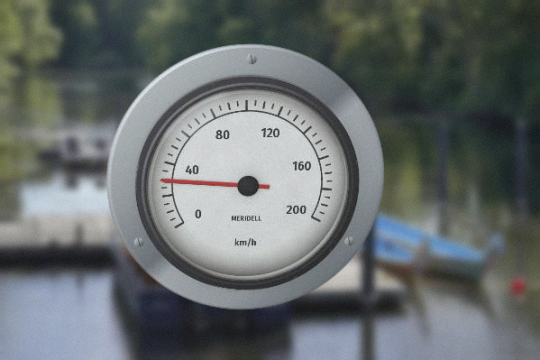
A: 30 km/h
